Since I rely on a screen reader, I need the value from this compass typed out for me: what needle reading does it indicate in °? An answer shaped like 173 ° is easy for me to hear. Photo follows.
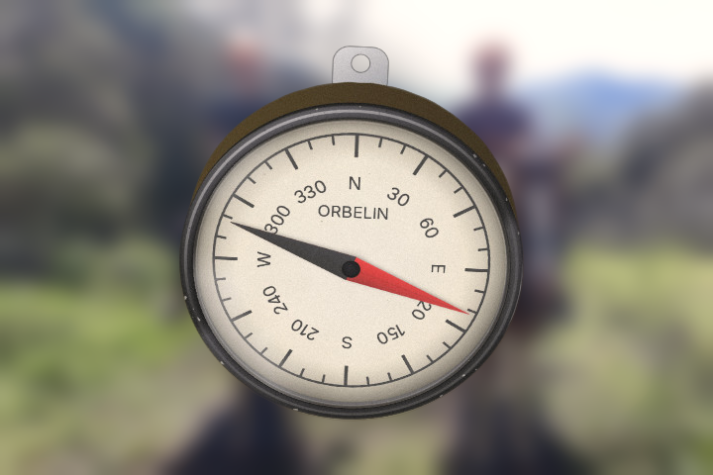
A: 110 °
